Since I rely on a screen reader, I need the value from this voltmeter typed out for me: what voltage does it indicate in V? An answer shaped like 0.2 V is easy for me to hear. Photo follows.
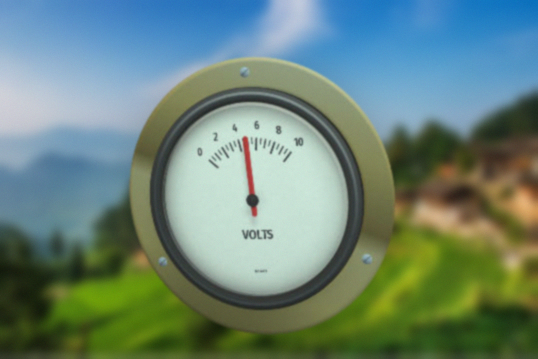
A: 5 V
